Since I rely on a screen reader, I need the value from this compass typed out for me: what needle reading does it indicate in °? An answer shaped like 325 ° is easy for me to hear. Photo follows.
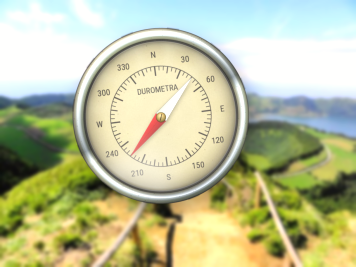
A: 225 °
